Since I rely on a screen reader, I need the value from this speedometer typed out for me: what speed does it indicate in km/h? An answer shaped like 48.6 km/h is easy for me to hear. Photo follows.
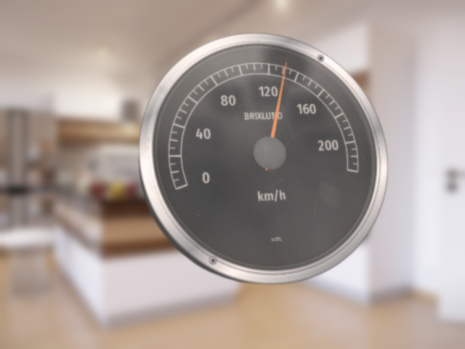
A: 130 km/h
